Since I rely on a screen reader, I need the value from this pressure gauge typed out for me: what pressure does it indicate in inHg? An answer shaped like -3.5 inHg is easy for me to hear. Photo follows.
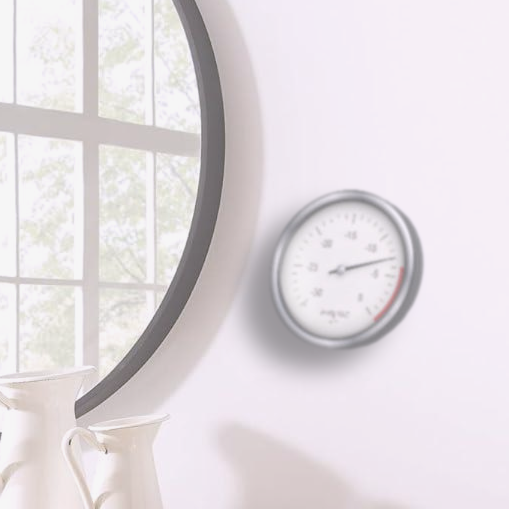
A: -7 inHg
